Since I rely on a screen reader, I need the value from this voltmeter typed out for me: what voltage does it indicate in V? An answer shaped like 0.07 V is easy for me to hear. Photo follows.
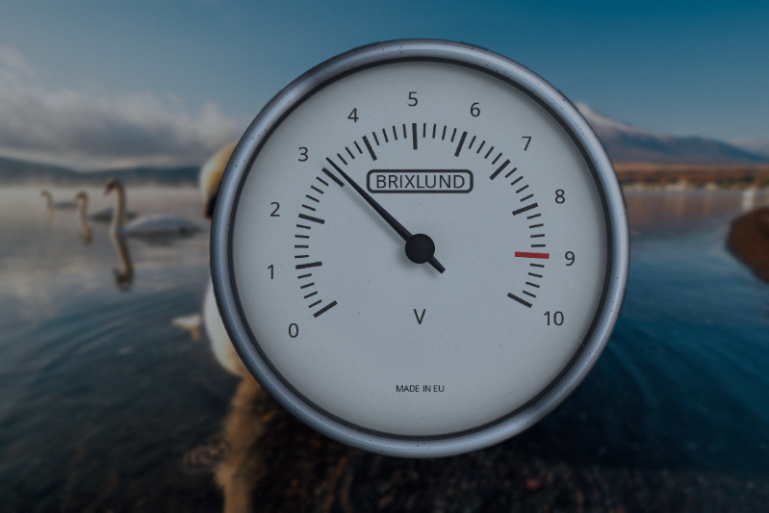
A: 3.2 V
